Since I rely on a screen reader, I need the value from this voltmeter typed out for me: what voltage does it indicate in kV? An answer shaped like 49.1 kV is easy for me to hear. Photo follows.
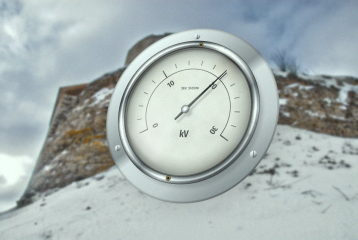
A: 20 kV
